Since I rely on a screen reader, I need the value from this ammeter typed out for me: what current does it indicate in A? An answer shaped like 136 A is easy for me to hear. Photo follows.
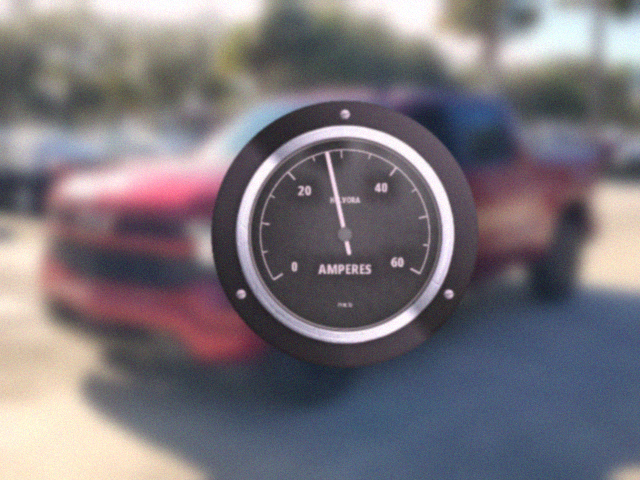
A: 27.5 A
